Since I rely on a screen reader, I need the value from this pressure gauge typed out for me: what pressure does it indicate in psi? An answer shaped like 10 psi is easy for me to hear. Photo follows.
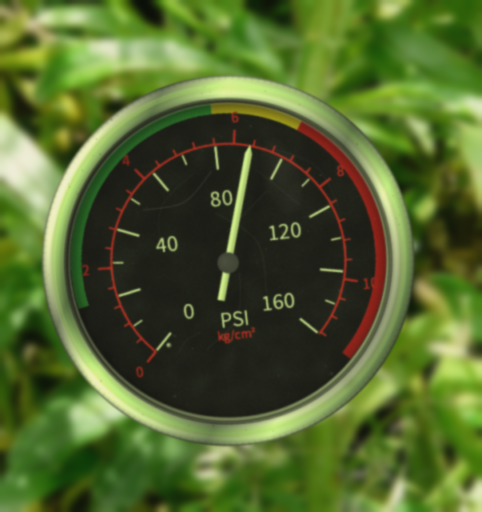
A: 90 psi
